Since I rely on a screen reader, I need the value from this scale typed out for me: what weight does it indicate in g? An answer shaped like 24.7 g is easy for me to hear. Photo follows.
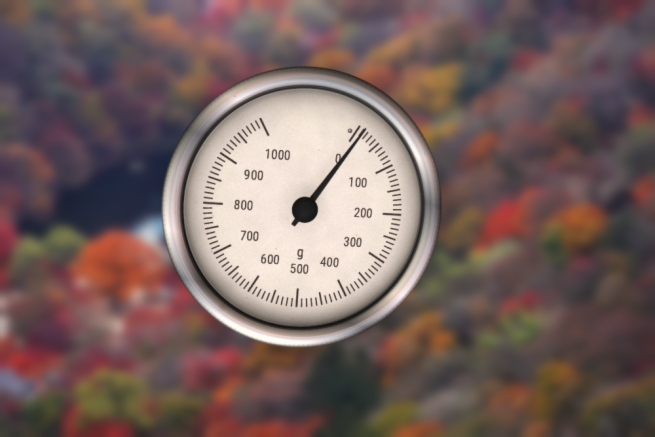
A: 10 g
